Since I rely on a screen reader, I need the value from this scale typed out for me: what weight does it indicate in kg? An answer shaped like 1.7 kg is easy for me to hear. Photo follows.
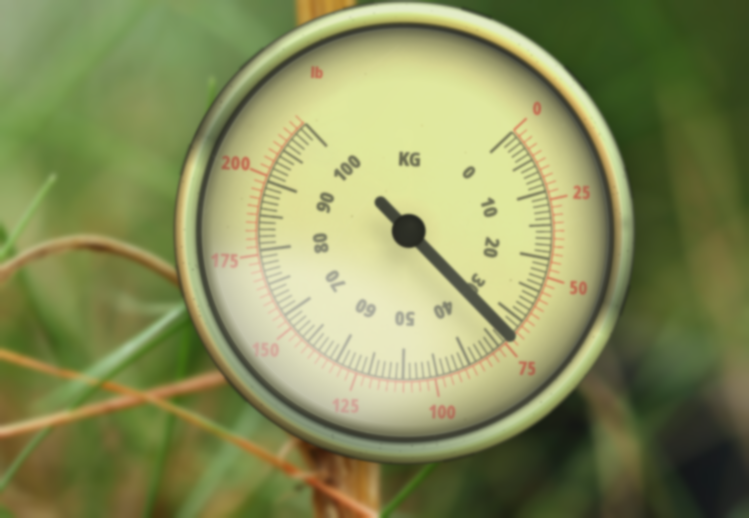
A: 33 kg
